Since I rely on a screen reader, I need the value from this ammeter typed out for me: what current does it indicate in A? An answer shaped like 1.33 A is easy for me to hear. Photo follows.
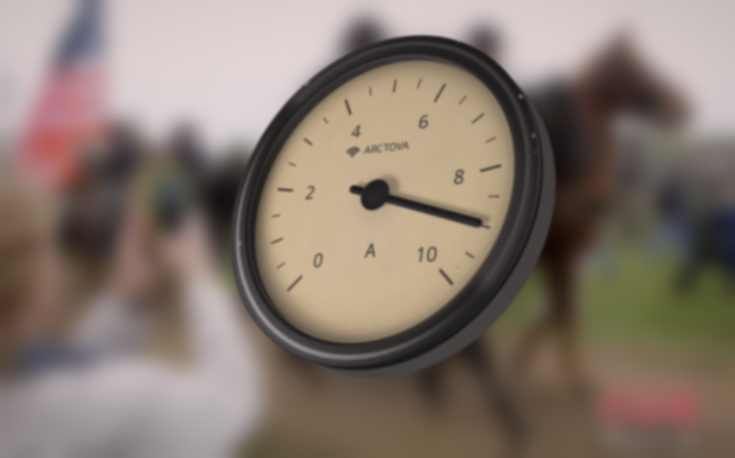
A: 9 A
